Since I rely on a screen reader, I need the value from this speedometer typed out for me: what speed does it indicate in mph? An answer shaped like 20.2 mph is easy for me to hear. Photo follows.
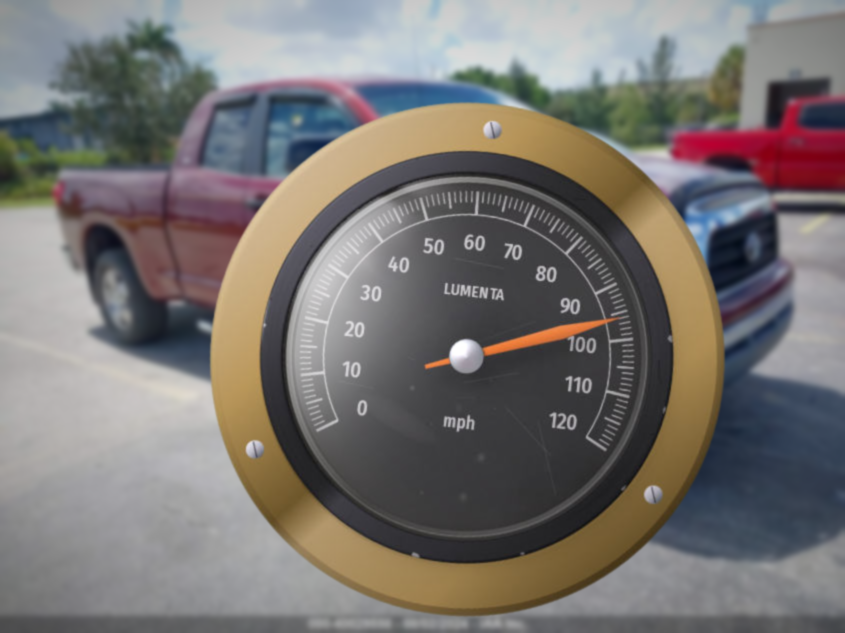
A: 96 mph
